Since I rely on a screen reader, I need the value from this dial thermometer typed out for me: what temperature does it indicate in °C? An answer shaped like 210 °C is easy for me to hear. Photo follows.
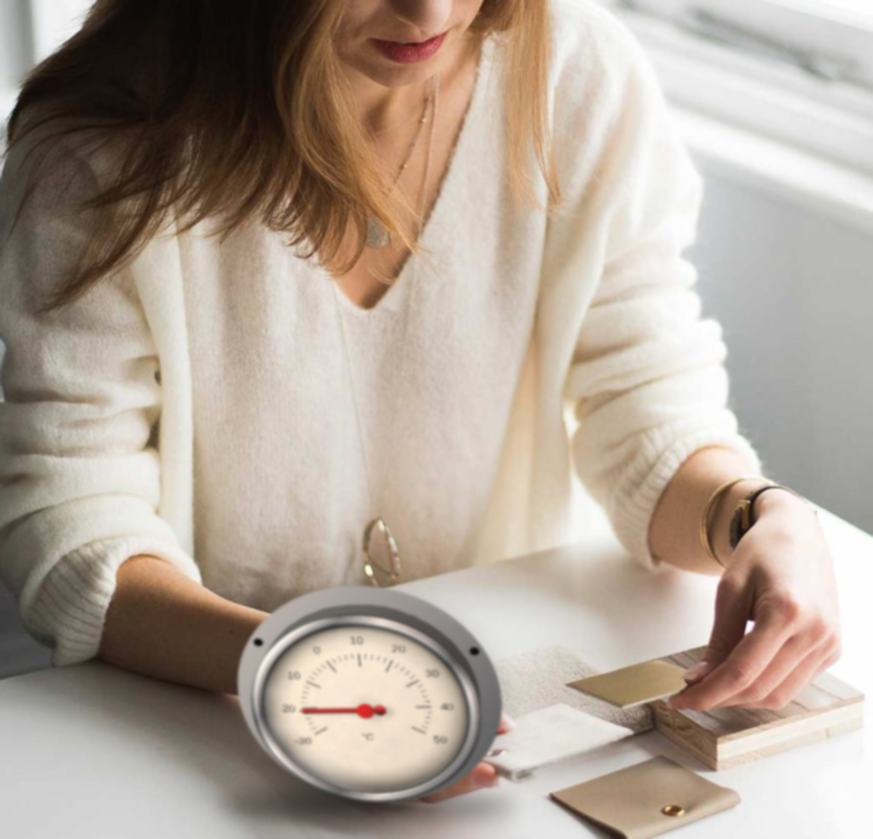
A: -20 °C
